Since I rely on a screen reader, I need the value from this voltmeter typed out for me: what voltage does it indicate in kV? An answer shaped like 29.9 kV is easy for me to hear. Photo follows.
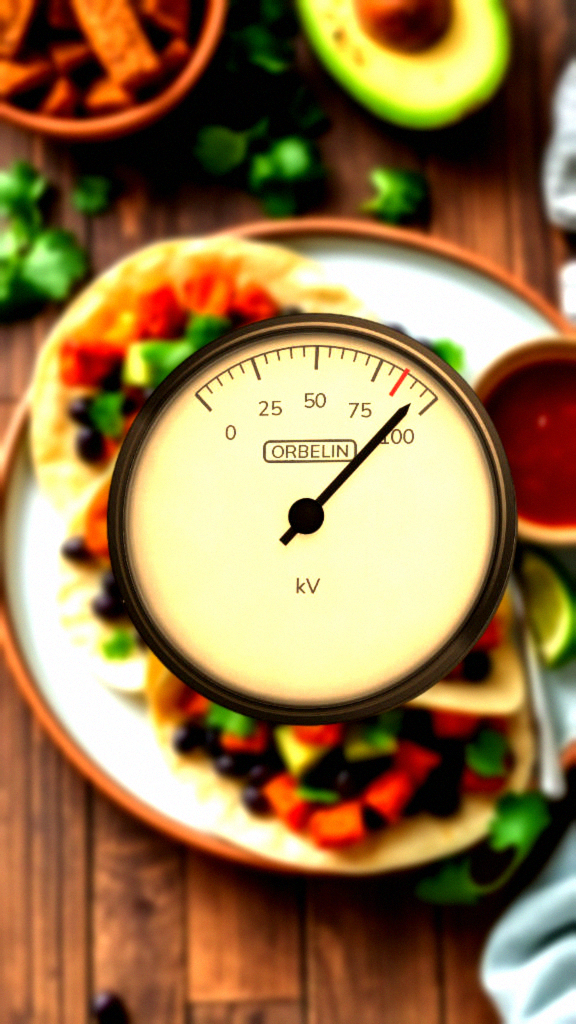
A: 95 kV
